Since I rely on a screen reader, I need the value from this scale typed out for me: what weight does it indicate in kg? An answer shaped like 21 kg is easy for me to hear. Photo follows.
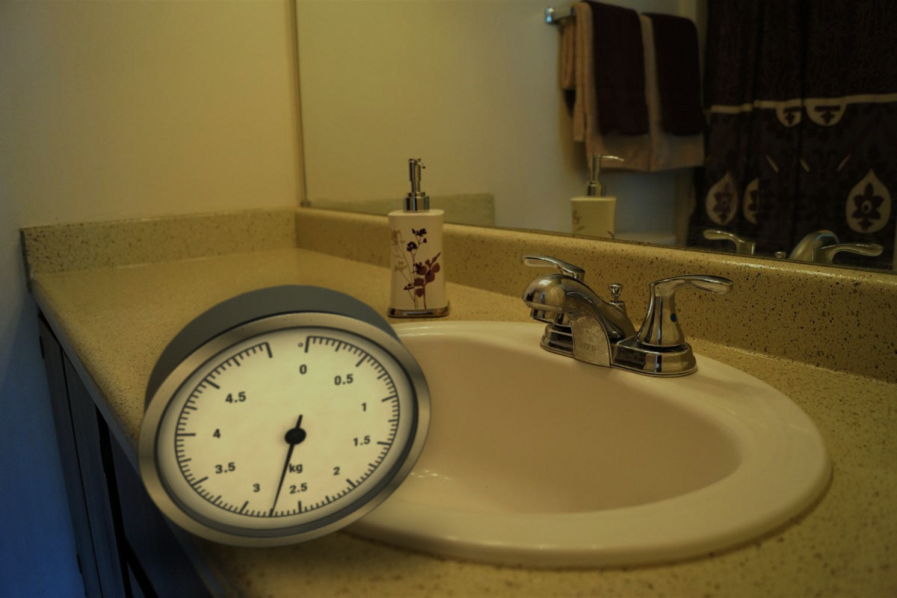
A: 2.75 kg
